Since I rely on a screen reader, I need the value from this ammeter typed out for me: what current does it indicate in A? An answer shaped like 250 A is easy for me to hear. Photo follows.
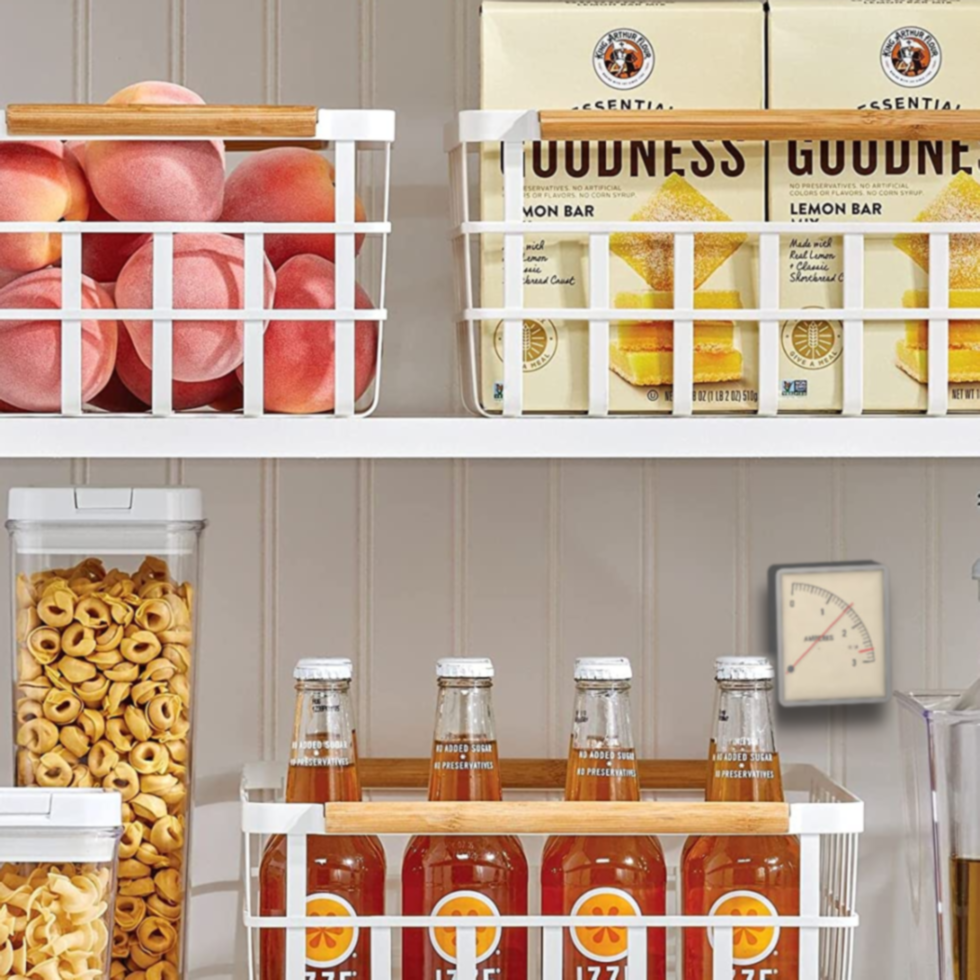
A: 1.5 A
